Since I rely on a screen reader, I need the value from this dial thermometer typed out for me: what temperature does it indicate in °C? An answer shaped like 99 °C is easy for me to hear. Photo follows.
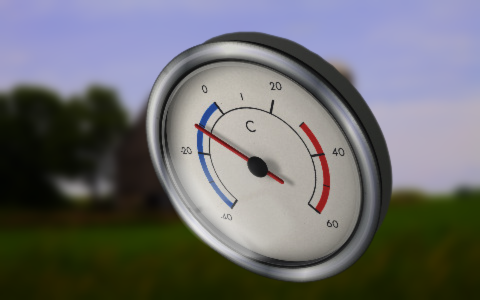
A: -10 °C
